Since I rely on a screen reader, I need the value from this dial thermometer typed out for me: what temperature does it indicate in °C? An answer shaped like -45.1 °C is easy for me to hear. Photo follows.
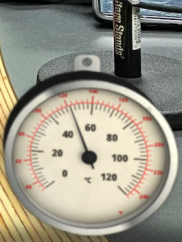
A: 50 °C
